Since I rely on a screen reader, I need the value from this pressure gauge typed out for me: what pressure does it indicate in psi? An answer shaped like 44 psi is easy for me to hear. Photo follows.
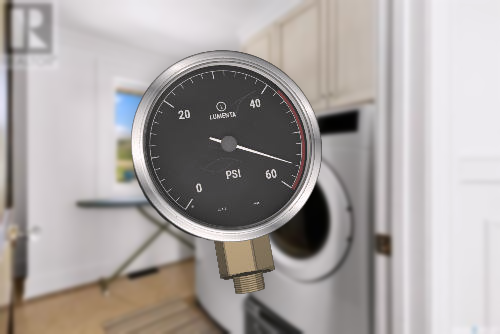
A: 56 psi
